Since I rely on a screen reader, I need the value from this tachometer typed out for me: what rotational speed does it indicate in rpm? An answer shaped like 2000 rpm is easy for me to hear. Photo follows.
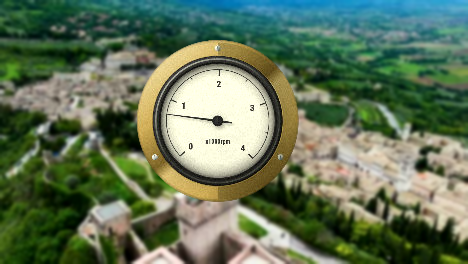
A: 750 rpm
